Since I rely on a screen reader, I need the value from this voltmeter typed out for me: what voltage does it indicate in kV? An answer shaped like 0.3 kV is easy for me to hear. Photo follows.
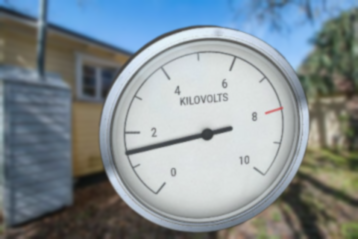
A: 1.5 kV
